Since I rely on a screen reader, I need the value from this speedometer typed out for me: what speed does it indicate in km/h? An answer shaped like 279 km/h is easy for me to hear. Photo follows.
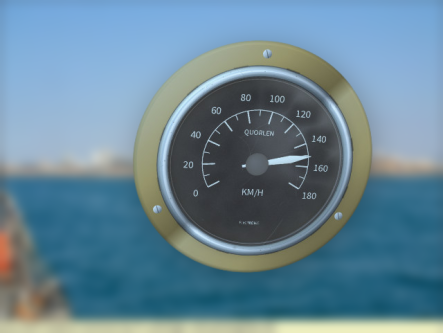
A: 150 km/h
